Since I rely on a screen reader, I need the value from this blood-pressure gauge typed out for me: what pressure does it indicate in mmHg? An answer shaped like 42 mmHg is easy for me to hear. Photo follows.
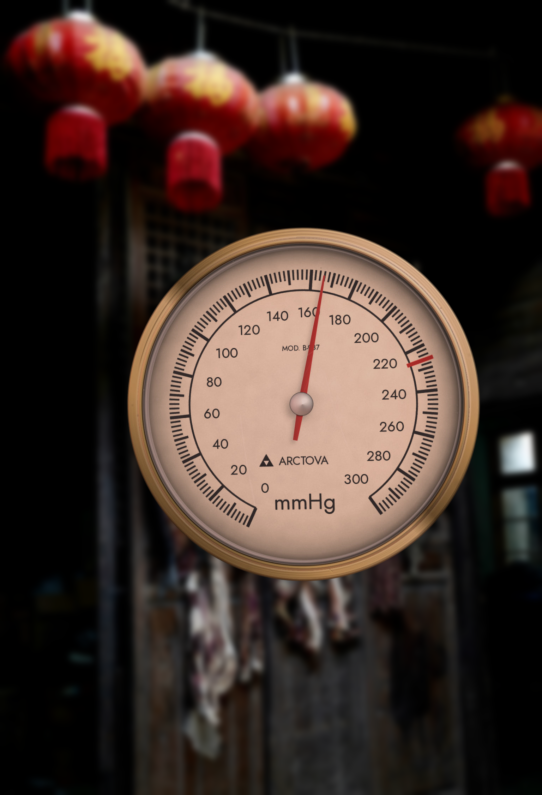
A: 166 mmHg
